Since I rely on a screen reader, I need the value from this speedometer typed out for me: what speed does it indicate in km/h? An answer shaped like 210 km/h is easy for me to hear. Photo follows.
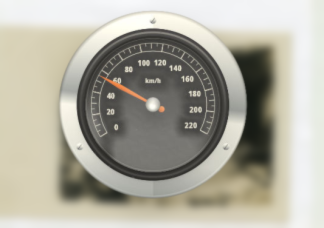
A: 55 km/h
